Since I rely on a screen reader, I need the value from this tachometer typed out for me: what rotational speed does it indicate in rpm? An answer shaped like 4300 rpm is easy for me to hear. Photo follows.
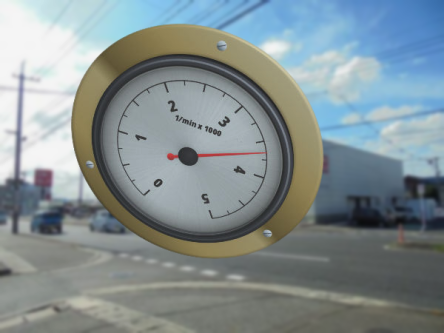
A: 3625 rpm
